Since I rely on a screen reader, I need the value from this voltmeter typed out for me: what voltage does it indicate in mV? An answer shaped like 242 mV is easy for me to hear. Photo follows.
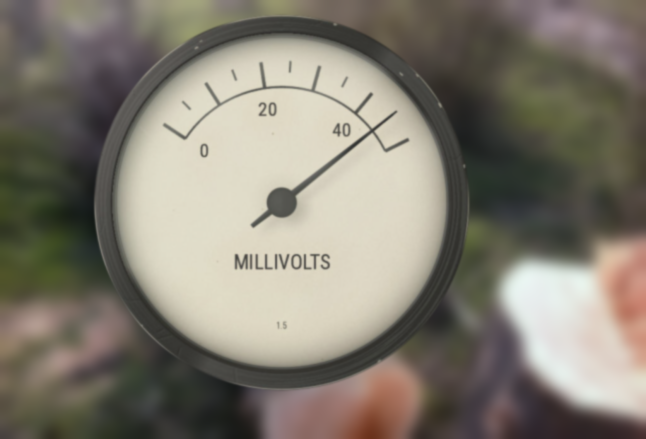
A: 45 mV
